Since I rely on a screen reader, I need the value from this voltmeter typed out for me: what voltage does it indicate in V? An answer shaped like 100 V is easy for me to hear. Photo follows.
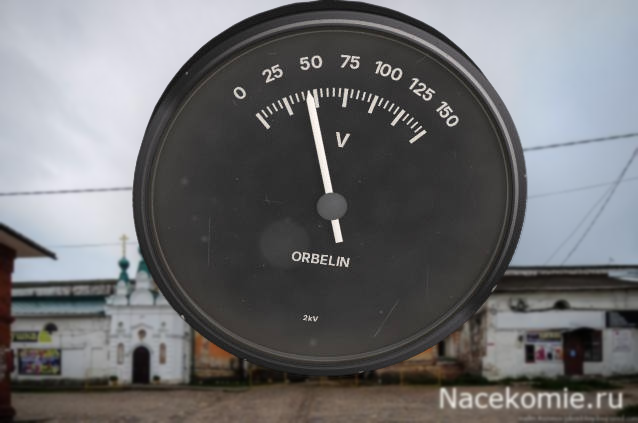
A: 45 V
